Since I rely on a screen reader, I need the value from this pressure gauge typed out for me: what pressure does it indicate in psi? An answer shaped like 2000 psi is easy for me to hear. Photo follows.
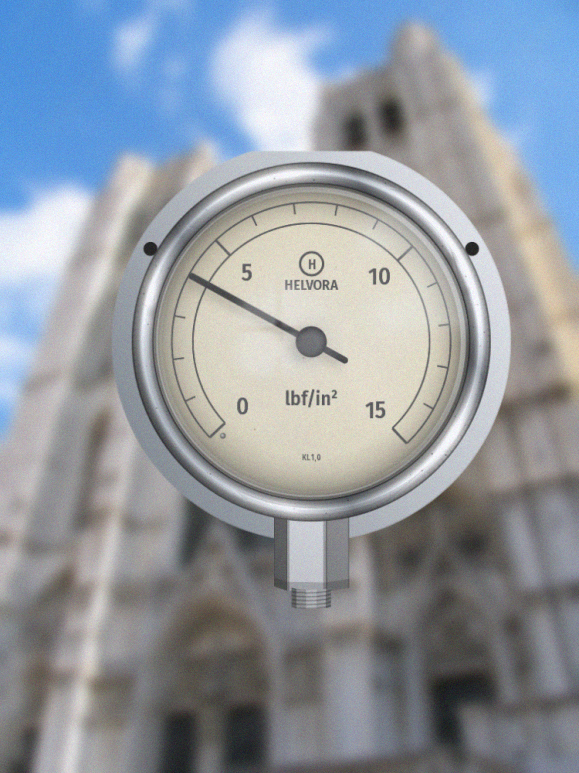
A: 4 psi
